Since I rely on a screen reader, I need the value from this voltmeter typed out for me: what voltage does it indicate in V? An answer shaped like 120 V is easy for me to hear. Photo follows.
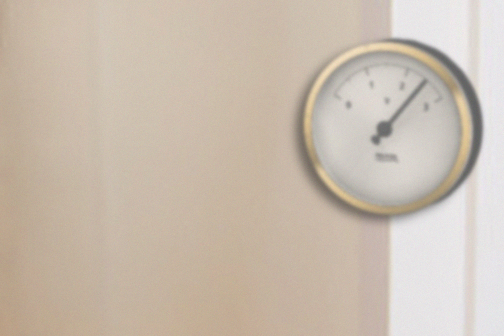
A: 2.5 V
